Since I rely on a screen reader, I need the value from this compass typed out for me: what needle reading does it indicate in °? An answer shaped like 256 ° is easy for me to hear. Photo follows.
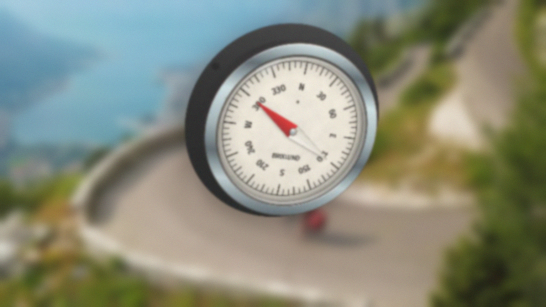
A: 300 °
